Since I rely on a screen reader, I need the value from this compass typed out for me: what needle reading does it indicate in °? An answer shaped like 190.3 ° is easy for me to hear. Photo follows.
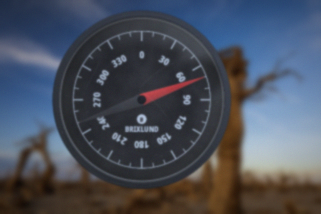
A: 70 °
